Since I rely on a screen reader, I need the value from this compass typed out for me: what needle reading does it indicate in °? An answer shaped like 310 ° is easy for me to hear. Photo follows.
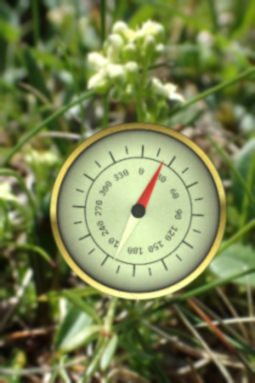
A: 22.5 °
